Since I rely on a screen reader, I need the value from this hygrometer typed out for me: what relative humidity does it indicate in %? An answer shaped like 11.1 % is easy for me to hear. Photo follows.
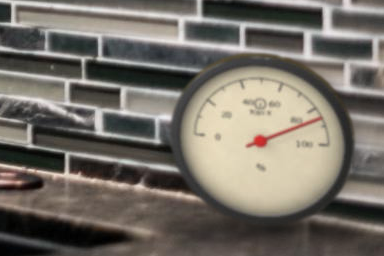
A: 85 %
